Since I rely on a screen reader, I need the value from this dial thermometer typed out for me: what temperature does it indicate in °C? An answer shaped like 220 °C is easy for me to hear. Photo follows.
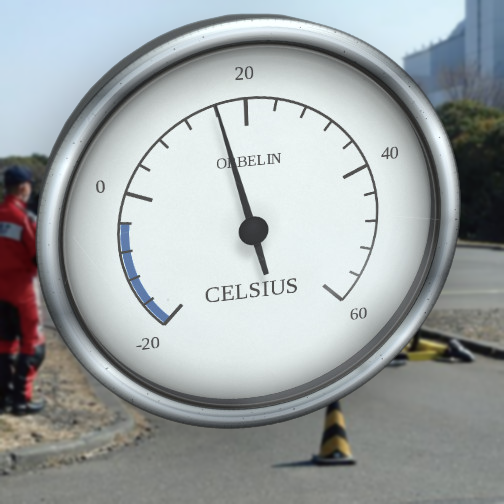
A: 16 °C
